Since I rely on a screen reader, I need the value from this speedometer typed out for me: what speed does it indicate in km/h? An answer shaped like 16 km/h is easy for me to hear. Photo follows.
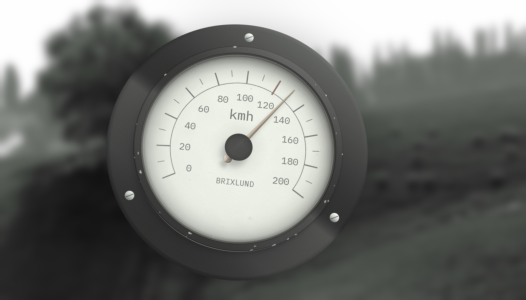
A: 130 km/h
